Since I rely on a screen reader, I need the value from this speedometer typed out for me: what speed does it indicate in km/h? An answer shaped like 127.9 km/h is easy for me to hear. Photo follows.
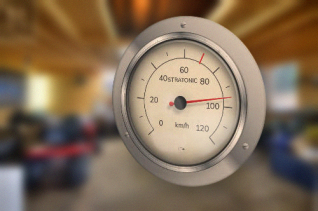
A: 95 km/h
